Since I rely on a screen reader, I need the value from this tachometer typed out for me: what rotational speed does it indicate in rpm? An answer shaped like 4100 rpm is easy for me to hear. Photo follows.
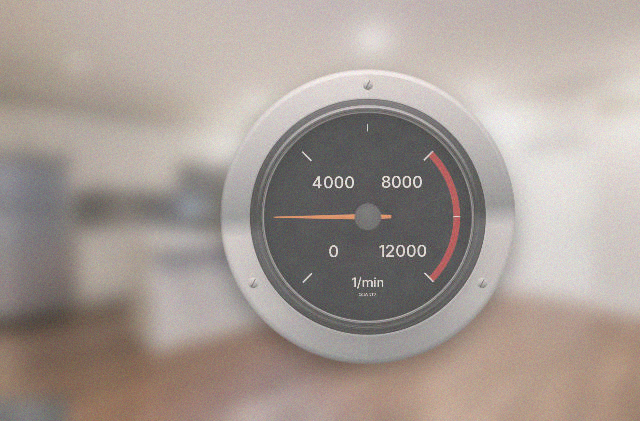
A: 2000 rpm
